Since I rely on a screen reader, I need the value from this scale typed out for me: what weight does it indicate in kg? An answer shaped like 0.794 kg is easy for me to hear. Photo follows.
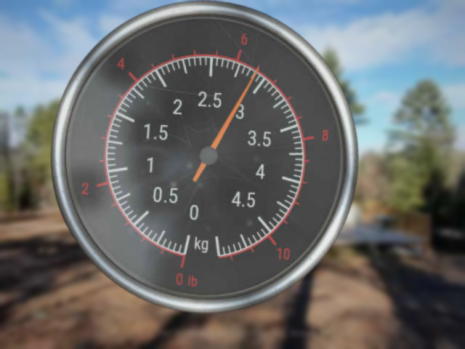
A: 2.9 kg
